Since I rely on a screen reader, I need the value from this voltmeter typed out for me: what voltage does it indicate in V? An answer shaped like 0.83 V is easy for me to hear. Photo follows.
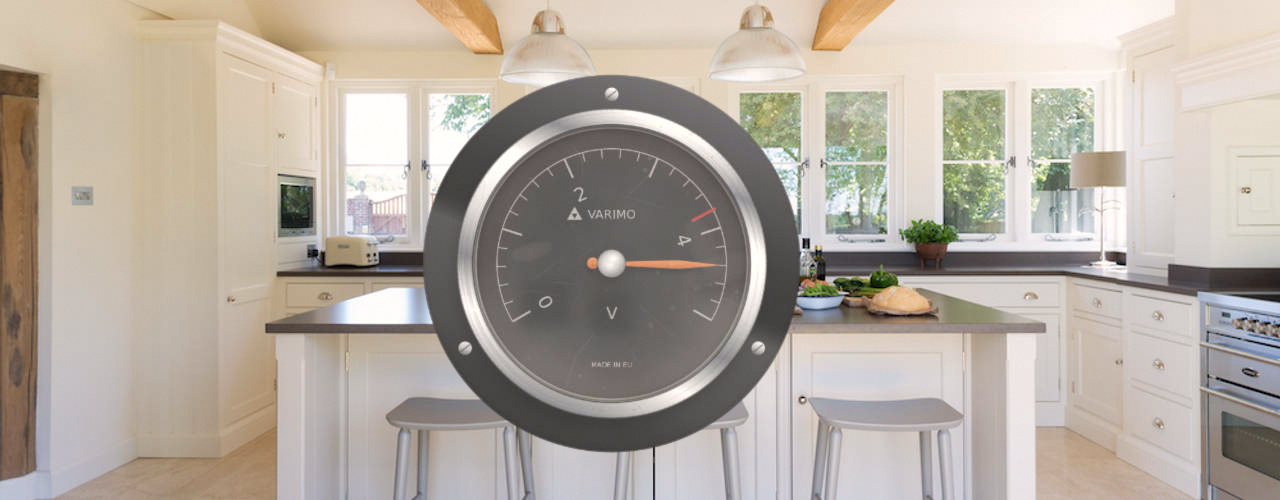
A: 4.4 V
